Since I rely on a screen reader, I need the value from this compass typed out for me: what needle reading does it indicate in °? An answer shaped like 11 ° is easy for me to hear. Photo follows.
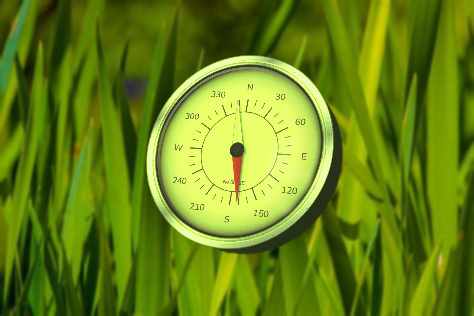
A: 170 °
